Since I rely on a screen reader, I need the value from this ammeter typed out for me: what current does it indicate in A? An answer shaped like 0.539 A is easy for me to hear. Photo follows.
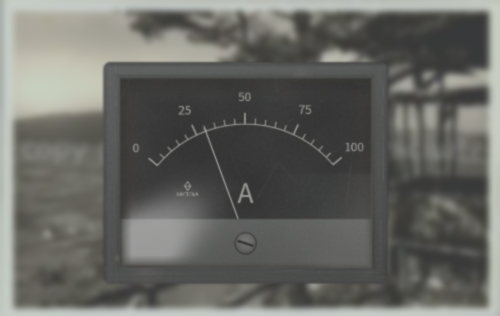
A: 30 A
